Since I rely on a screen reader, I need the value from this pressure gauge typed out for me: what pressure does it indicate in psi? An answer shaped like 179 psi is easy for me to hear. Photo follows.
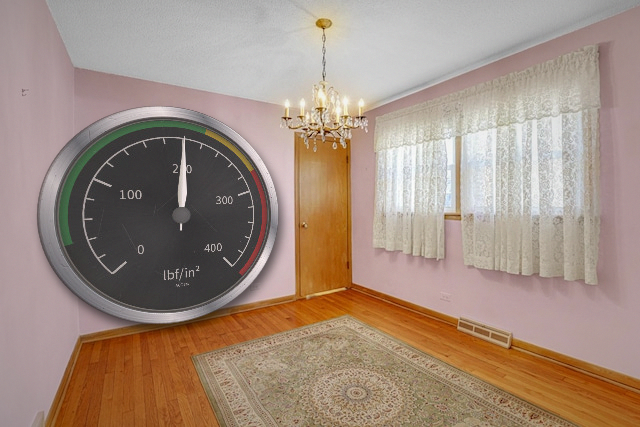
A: 200 psi
